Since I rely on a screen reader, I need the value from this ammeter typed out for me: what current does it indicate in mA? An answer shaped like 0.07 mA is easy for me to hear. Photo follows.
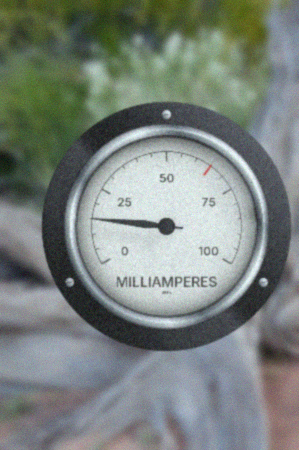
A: 15 mA
